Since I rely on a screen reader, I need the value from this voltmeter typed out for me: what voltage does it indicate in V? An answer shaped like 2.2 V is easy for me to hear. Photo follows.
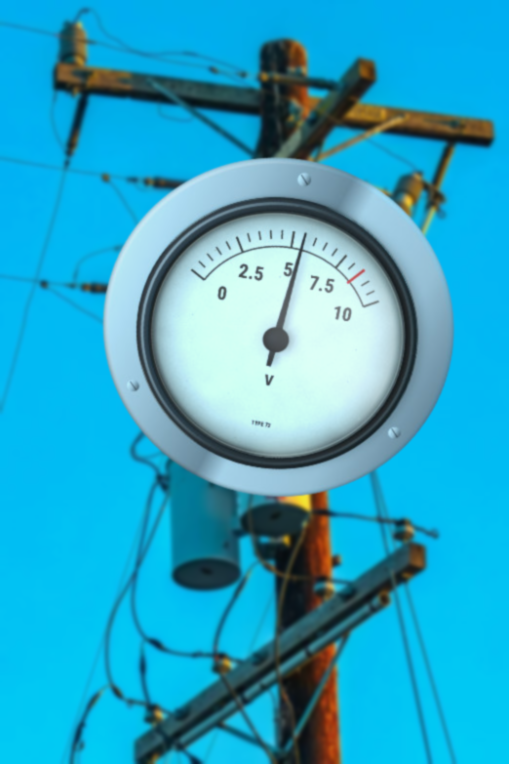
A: 5.5 V
